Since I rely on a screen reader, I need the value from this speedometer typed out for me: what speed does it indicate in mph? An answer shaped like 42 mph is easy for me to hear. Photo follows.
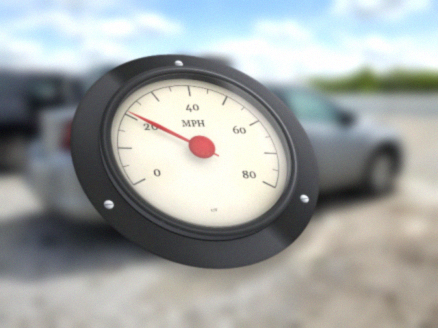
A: 20 mph
